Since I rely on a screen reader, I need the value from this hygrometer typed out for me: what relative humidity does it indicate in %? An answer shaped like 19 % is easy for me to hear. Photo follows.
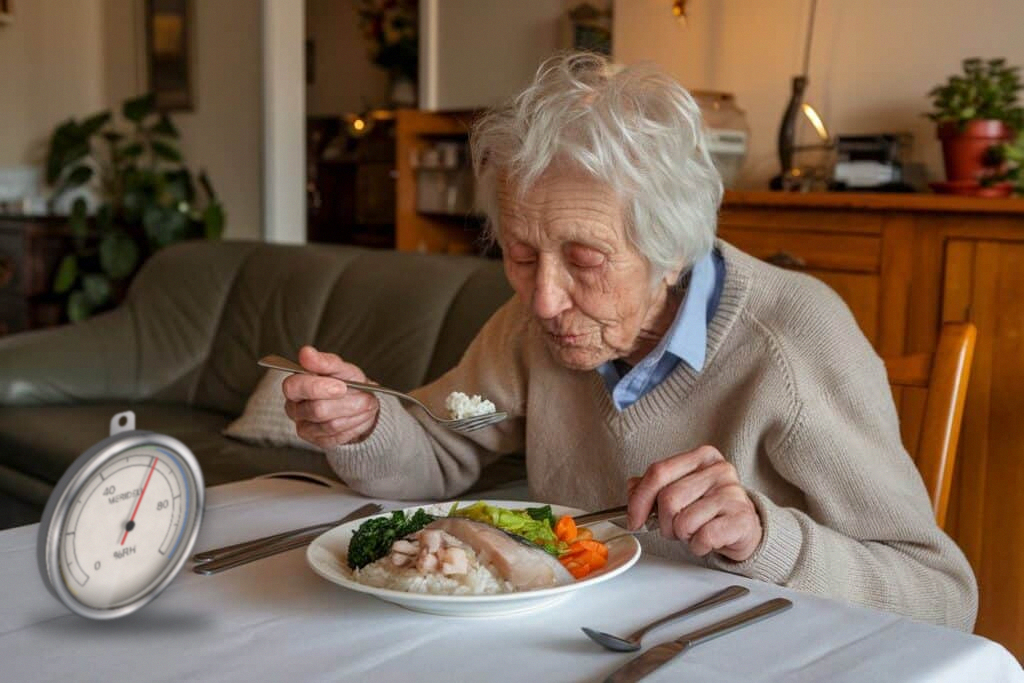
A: 60 %
